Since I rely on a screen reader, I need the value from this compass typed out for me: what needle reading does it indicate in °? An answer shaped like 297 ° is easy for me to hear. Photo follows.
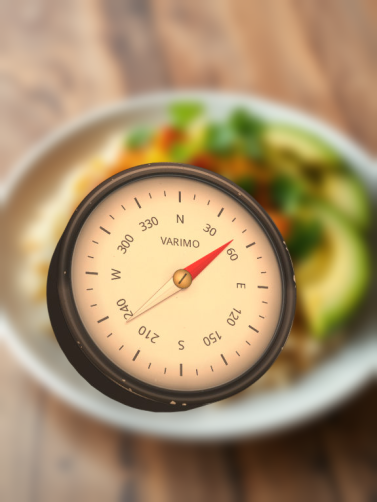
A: 50 °
